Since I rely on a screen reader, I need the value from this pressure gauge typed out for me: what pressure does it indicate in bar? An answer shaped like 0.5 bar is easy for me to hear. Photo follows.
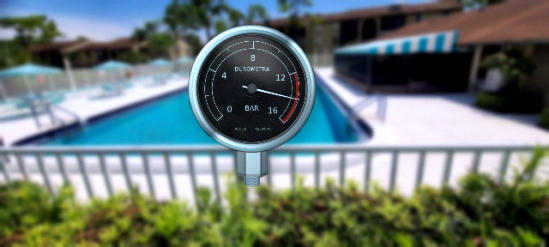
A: 14 bar
